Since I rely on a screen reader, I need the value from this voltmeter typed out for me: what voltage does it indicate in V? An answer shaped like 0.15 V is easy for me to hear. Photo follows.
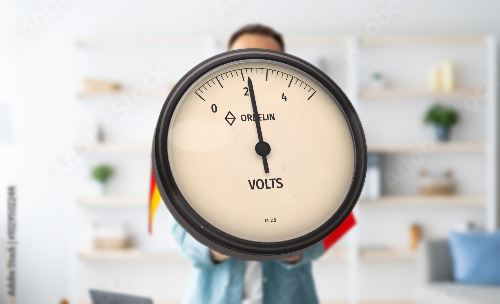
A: 2.2 V
